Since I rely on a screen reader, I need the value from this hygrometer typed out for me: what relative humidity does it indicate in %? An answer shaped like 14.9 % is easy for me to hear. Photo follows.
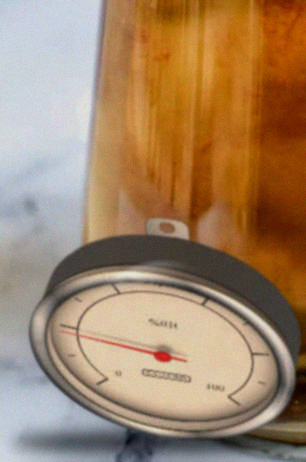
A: 20 %
